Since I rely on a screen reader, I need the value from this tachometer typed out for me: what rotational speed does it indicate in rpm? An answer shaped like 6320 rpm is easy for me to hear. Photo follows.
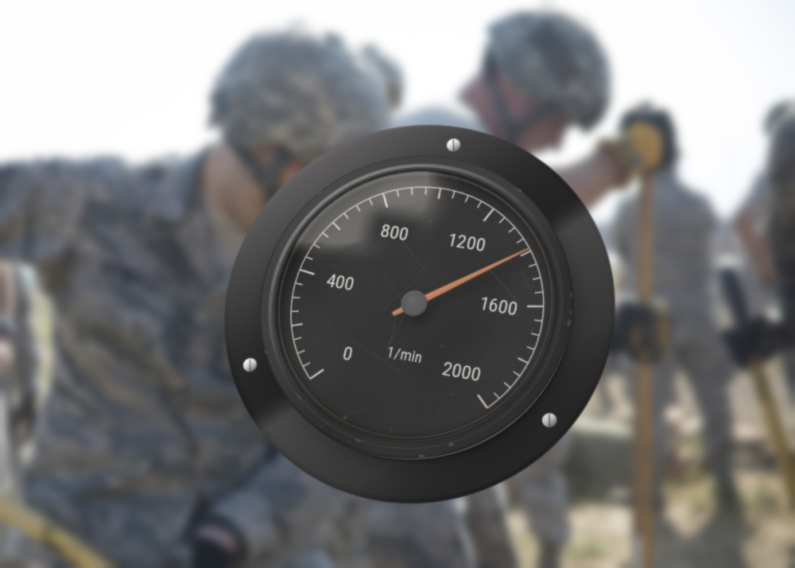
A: 1400 rpm
